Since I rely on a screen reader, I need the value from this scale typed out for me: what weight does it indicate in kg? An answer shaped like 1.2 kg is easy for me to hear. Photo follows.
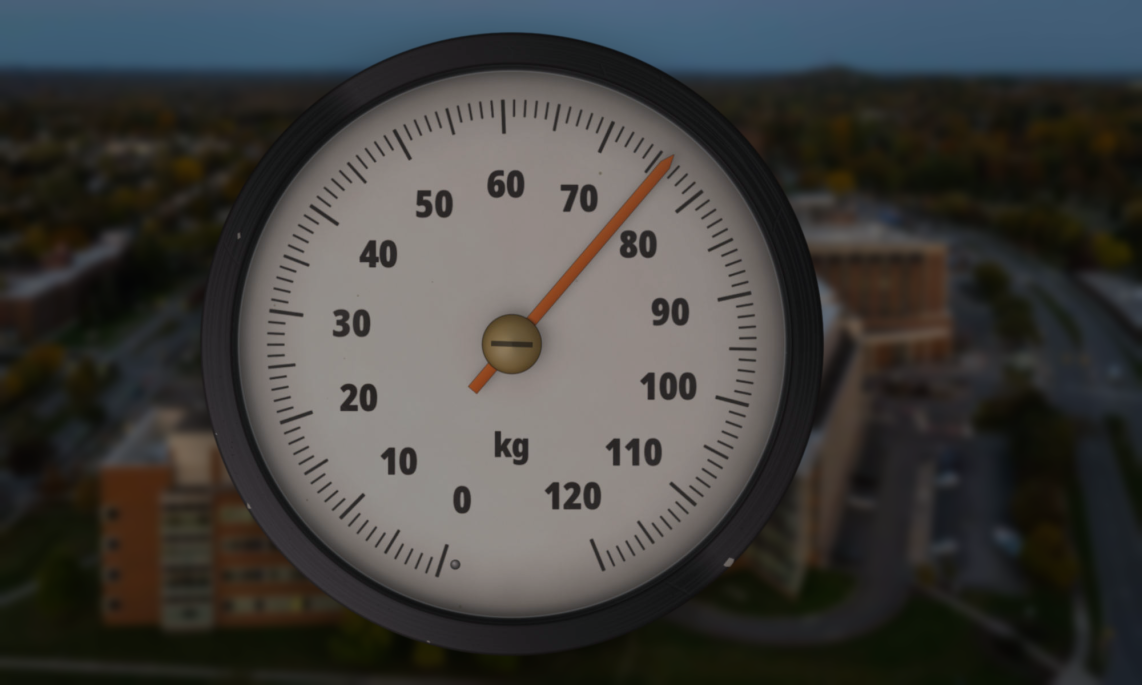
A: 76 kg
